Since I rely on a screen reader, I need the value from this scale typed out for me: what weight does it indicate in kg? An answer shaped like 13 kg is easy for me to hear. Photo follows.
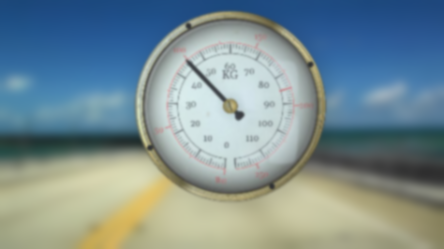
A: 45 kg
